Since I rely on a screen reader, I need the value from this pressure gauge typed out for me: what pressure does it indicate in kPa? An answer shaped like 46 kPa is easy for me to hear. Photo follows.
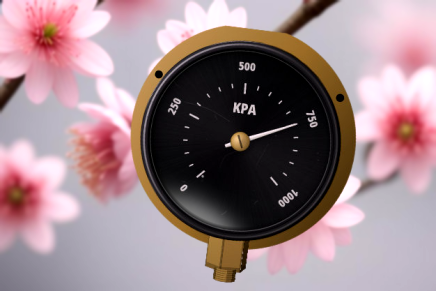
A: 750 kPa
